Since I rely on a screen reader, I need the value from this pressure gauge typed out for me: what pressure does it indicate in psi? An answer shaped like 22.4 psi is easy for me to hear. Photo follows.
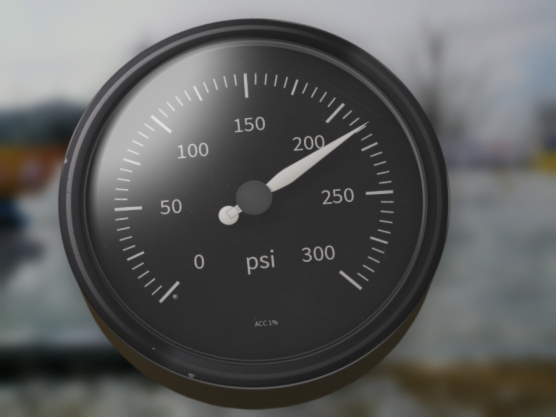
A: 215 psi
